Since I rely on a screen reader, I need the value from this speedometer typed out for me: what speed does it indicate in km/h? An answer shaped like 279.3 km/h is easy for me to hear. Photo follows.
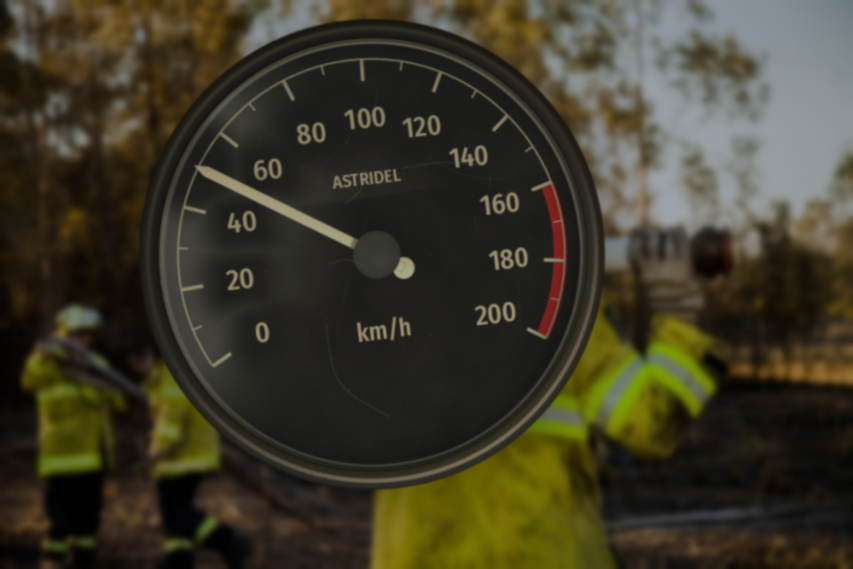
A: 50 km/h
